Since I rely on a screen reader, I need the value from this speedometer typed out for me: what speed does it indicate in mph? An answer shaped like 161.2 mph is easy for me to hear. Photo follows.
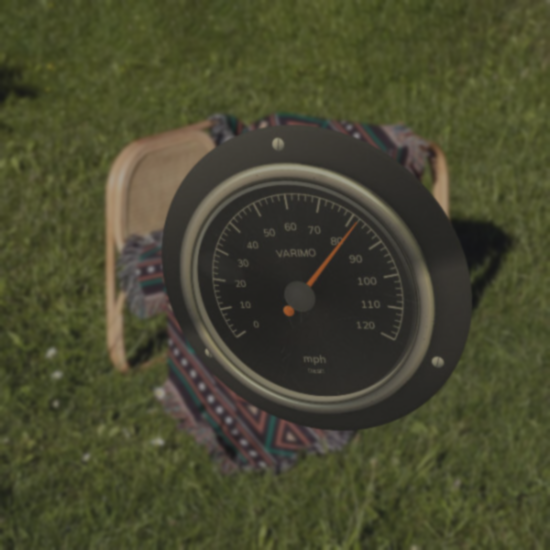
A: 82 mph
